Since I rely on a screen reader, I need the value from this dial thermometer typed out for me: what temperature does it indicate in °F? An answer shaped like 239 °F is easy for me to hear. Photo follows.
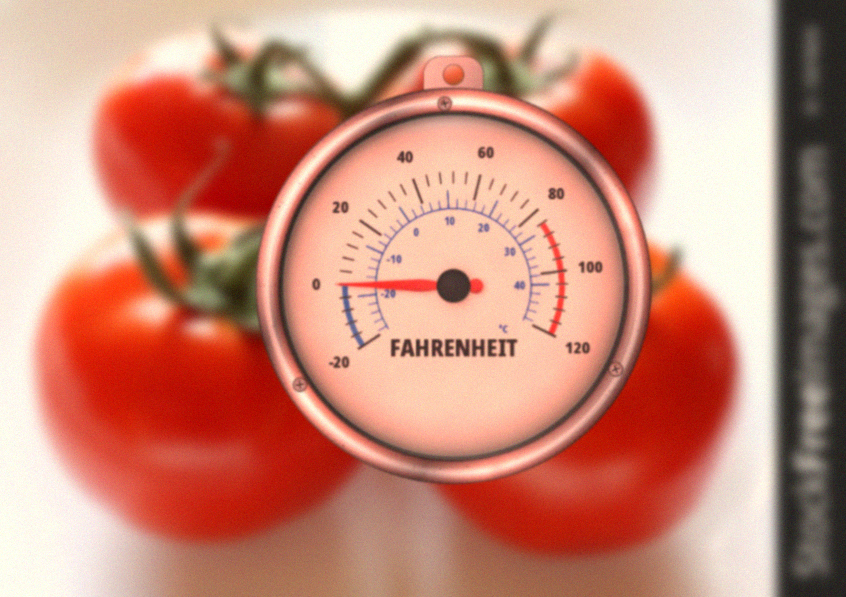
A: 0 °F
